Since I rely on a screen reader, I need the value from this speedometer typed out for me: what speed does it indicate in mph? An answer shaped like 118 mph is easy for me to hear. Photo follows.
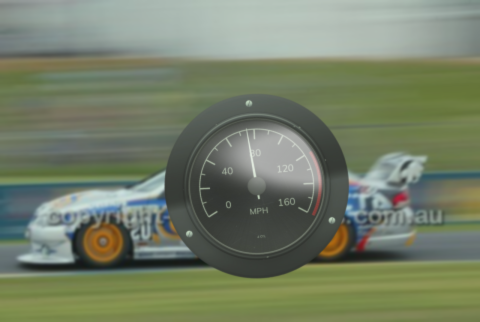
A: 75 mph
